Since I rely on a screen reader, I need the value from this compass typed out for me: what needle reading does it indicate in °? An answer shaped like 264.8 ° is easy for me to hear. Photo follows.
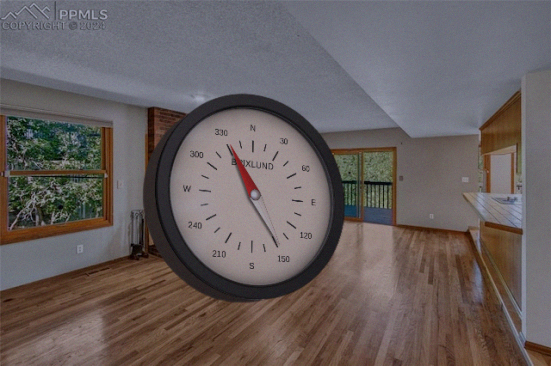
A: 330 °
